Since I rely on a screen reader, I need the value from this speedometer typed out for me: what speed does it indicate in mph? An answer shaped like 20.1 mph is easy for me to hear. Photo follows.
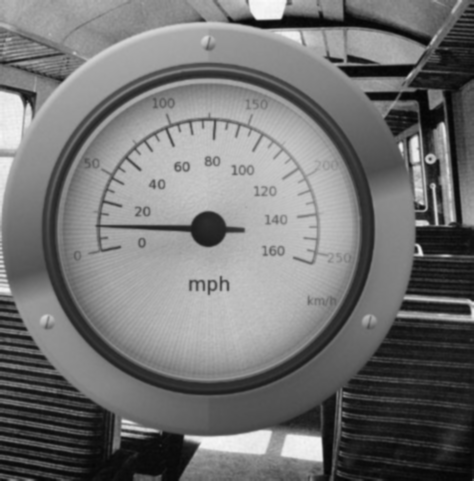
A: 10 mph
